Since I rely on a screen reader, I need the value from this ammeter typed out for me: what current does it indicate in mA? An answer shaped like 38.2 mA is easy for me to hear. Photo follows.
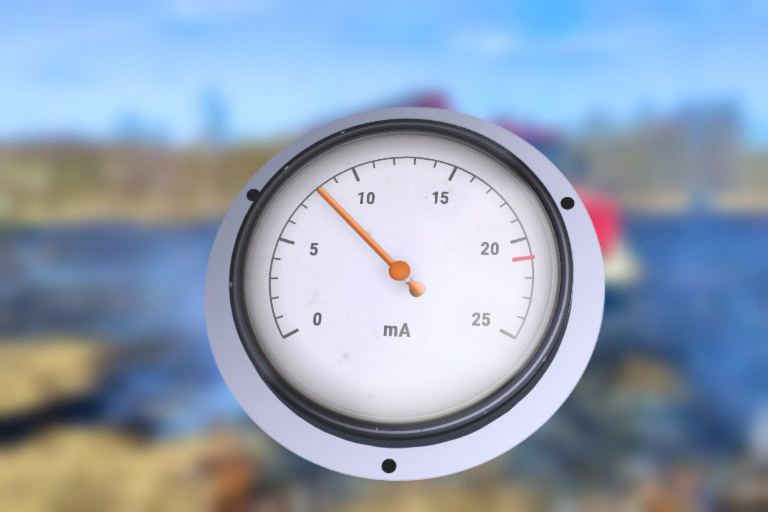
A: 8 mA
